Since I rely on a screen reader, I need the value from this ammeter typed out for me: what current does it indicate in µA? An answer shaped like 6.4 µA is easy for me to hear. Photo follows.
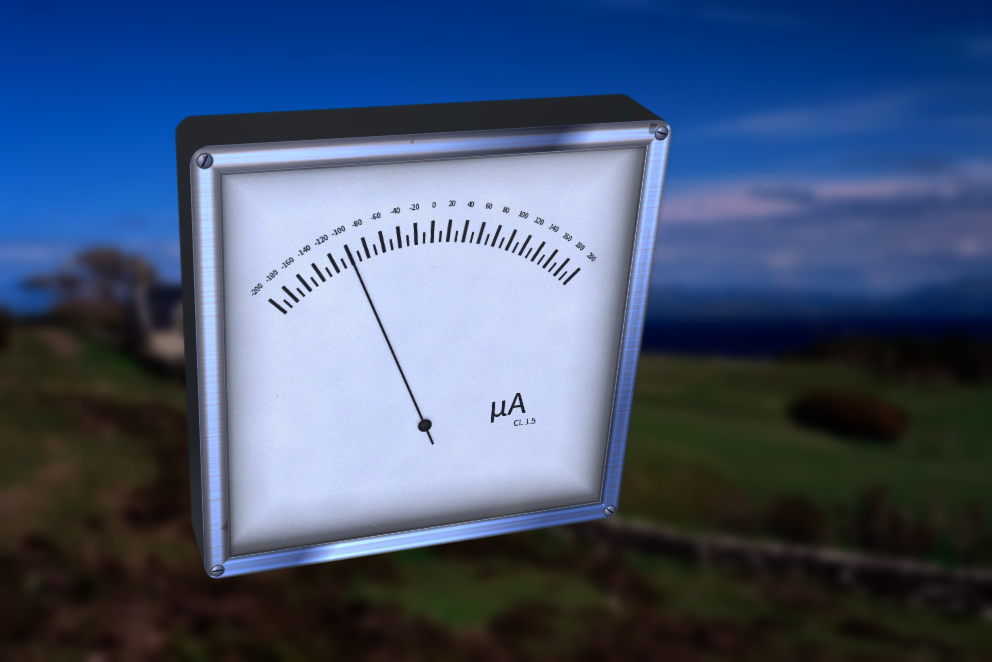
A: -100 µA
